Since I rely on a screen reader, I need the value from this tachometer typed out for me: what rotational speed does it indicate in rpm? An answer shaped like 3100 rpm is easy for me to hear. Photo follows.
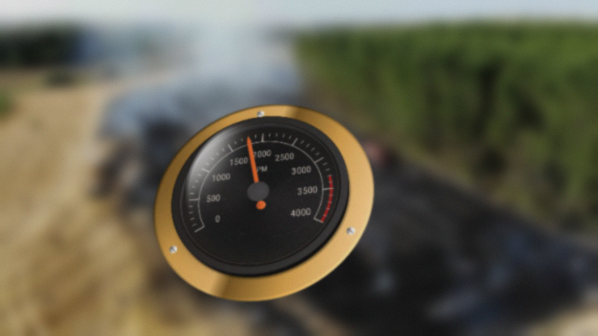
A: 1800 rpm
